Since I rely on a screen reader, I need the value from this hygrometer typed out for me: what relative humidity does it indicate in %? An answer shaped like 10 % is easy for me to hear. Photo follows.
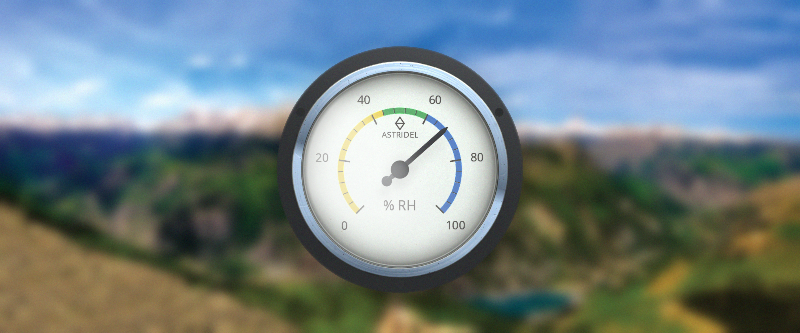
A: 68 %
